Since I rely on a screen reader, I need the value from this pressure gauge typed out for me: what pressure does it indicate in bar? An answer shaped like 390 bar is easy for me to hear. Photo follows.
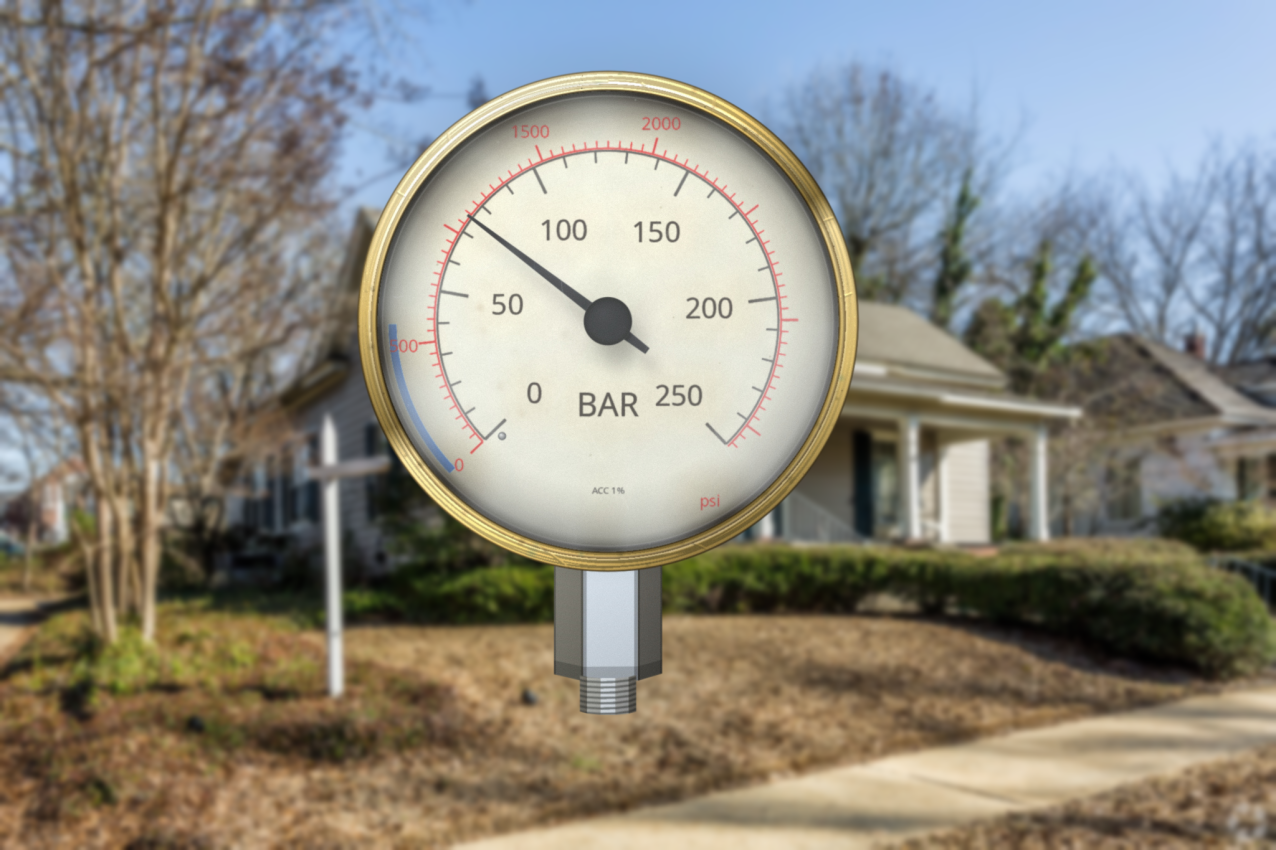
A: 75 bar
